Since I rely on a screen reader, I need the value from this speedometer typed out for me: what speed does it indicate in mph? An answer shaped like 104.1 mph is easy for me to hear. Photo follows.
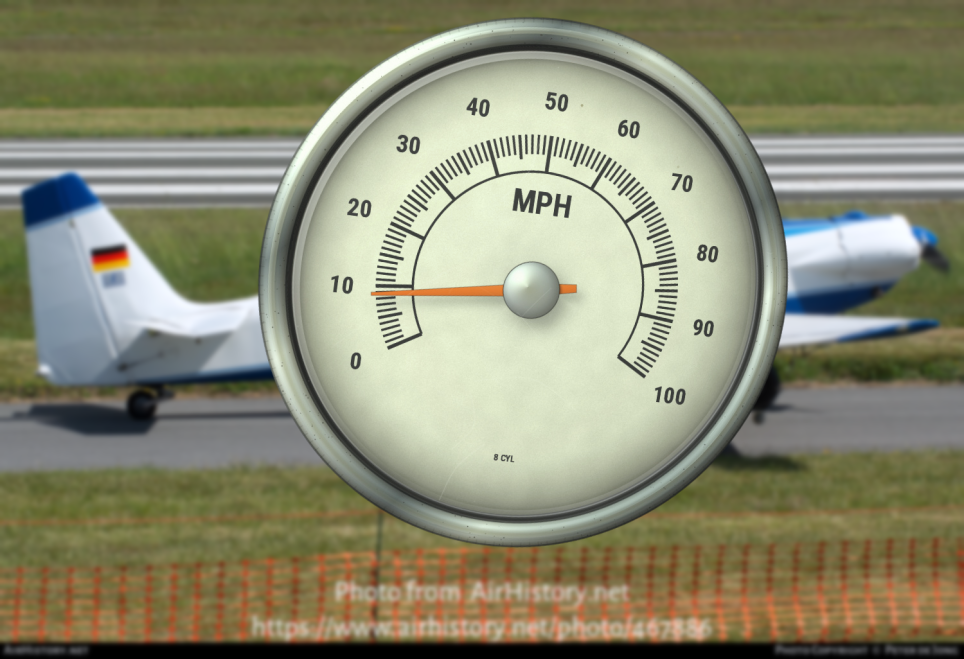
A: 9 mph
